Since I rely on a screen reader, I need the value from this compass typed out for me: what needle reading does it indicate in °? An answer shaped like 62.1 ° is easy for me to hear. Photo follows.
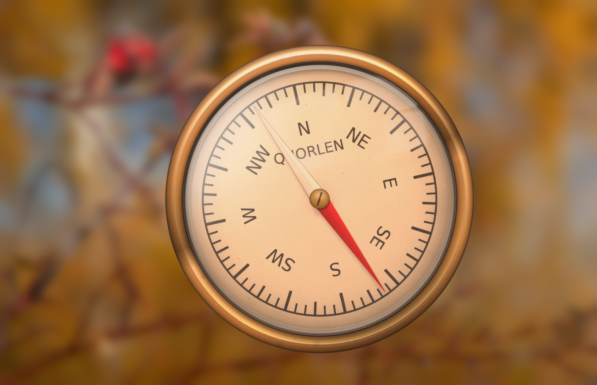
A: 157.5 °
